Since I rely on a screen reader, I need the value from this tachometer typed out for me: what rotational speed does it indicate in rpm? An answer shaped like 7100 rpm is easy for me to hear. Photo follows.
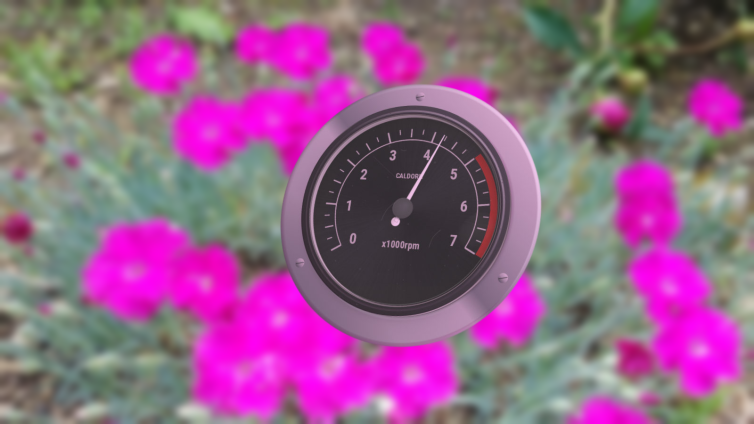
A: 4250 rpm
